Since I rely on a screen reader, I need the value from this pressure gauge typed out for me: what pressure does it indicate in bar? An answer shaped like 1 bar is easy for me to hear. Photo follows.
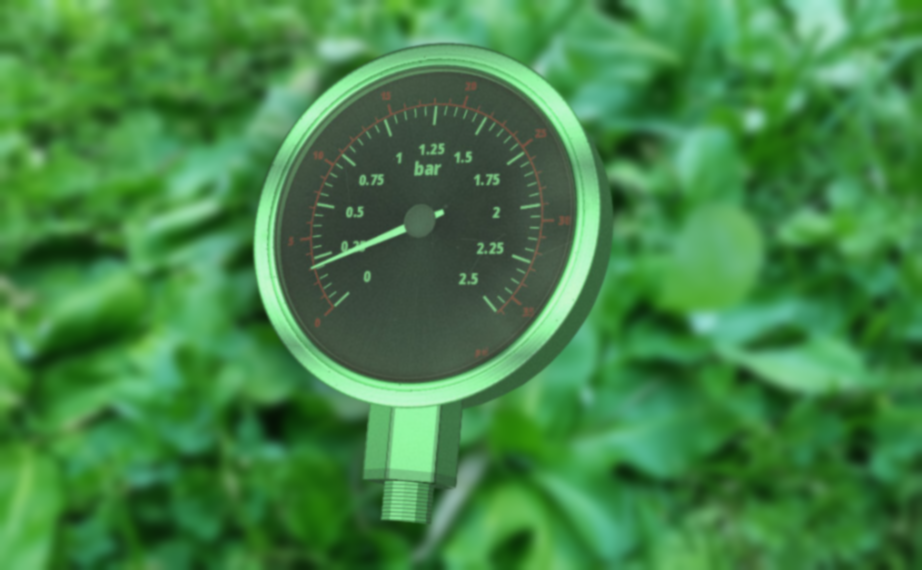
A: 0.2 bar
